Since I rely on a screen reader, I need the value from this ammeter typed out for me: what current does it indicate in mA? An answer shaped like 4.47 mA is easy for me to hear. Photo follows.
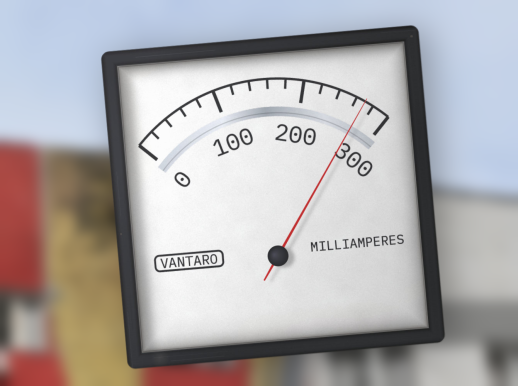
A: 270 mA
